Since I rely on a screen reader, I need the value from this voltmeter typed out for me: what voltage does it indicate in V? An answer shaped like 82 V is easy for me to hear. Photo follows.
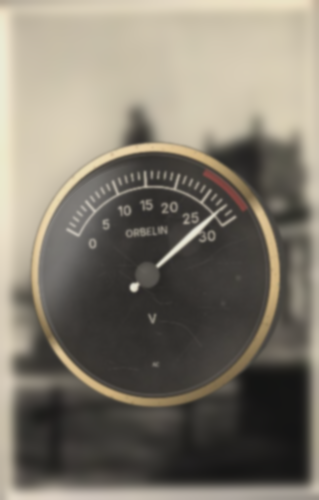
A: 28 V
